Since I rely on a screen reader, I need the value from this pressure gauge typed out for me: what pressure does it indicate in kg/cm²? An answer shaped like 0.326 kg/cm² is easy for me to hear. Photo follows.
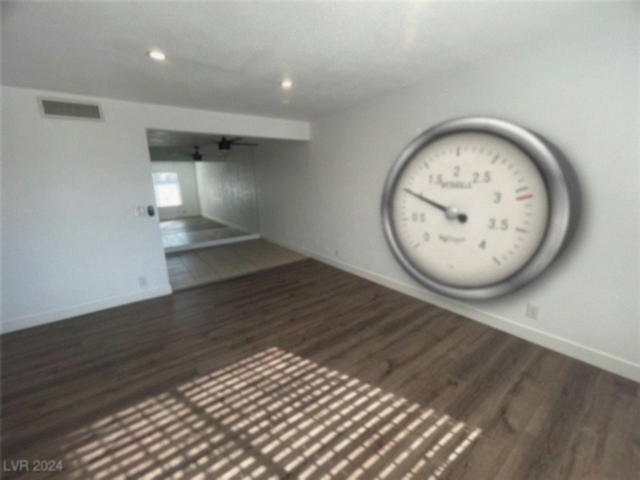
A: 1 kg/cm²
